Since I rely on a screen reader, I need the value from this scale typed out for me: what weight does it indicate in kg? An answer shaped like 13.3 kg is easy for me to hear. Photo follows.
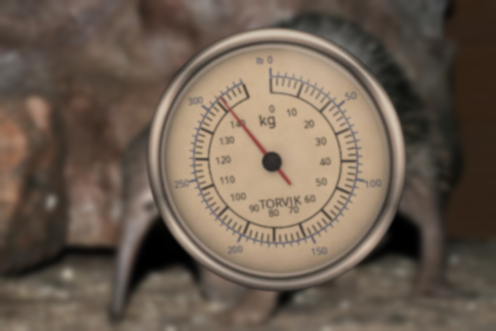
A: 142 kg
